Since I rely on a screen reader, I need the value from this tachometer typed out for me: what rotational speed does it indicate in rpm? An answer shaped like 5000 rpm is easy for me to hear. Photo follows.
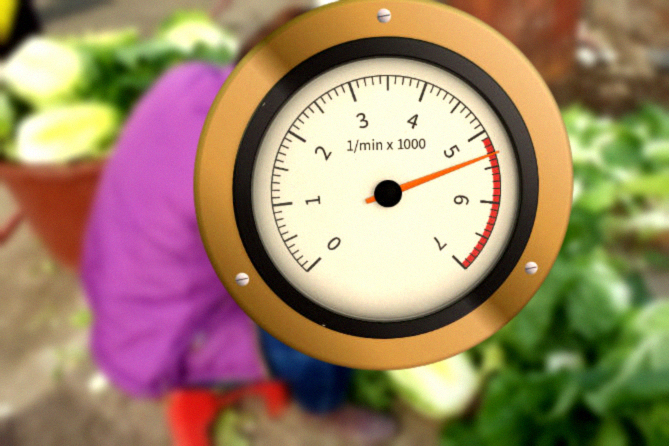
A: 5300 rpm
